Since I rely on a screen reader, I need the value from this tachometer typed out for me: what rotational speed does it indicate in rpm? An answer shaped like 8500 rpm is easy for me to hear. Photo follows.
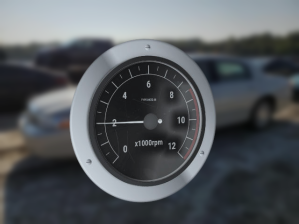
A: 2000 rpm
